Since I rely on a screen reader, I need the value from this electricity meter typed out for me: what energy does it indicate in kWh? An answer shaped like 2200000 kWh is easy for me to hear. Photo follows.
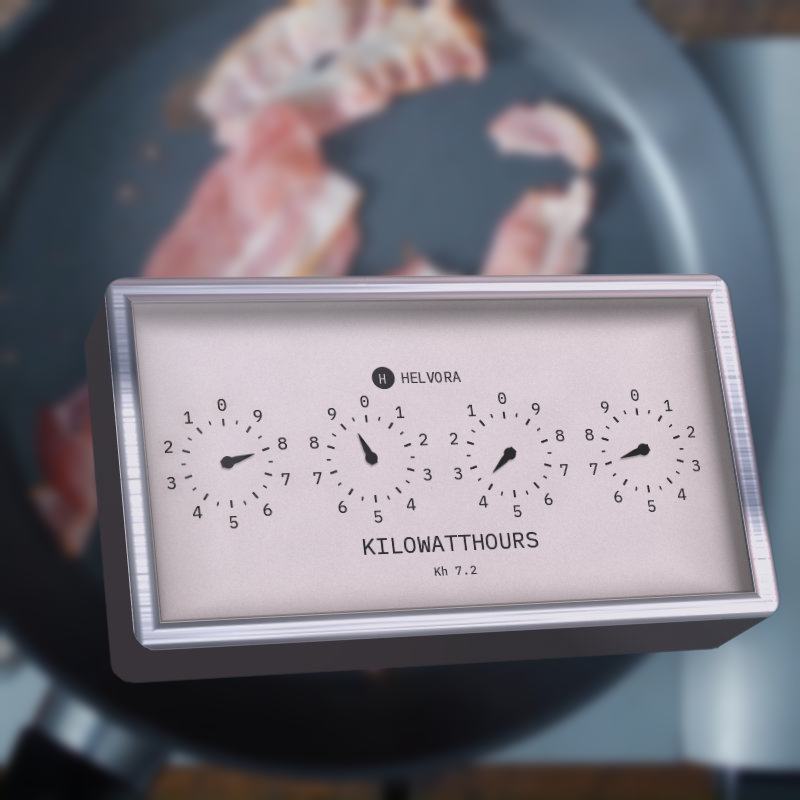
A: 7937 kWh
